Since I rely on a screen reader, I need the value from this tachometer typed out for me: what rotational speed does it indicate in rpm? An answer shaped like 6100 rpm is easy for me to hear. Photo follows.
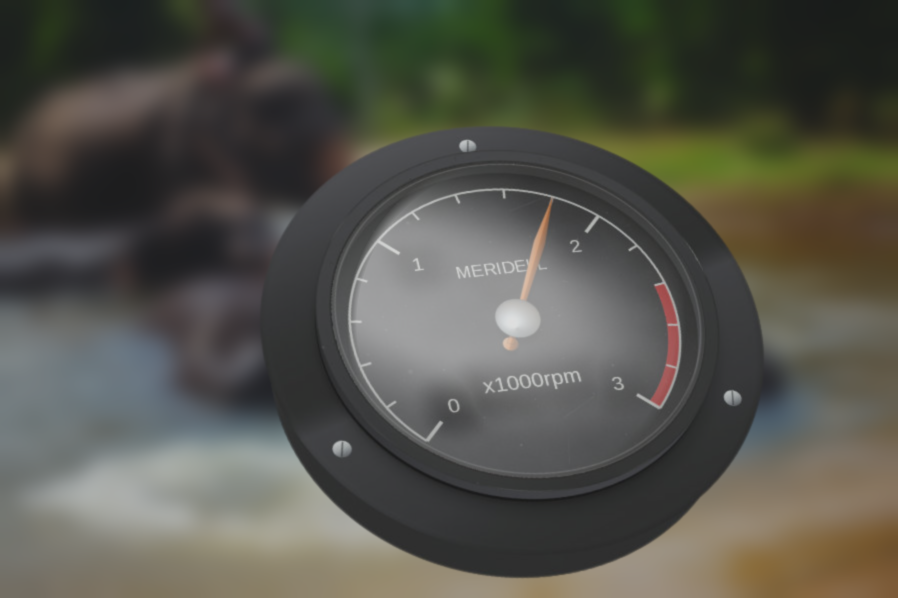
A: 1800 rpm
